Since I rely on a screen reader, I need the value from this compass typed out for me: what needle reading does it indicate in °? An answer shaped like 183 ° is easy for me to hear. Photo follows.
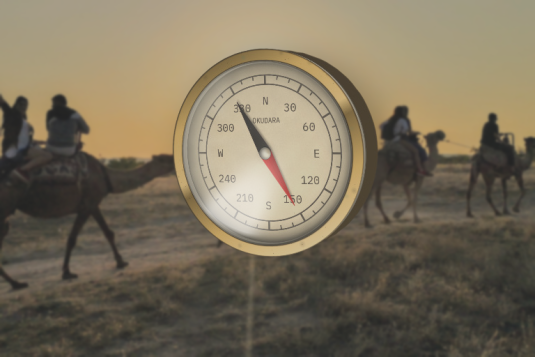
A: 150 °
